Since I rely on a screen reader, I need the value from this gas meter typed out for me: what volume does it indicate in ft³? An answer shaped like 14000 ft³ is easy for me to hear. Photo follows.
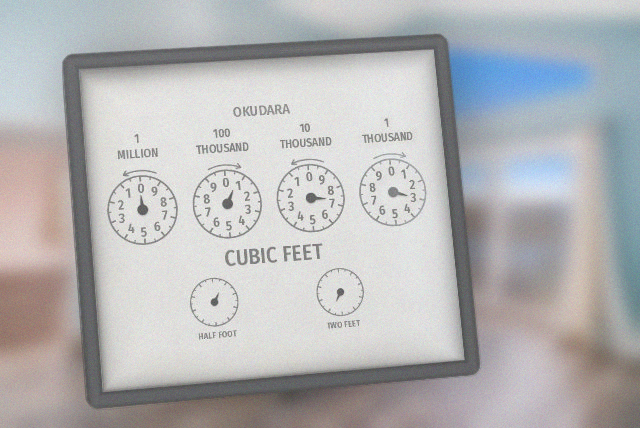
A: 7300 ft³
